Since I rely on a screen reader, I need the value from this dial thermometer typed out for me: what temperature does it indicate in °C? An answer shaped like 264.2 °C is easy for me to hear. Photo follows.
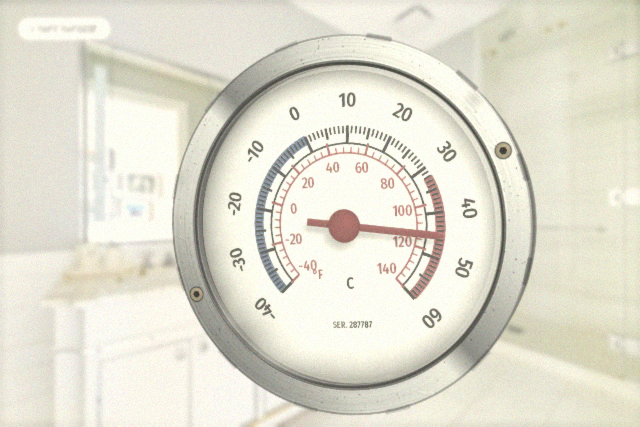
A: 45 °C
